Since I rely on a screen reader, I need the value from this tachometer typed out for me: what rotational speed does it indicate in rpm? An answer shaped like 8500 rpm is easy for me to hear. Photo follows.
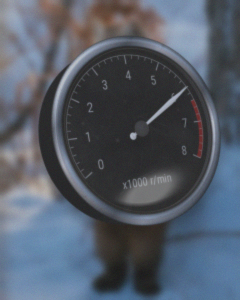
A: 6000 rpm
